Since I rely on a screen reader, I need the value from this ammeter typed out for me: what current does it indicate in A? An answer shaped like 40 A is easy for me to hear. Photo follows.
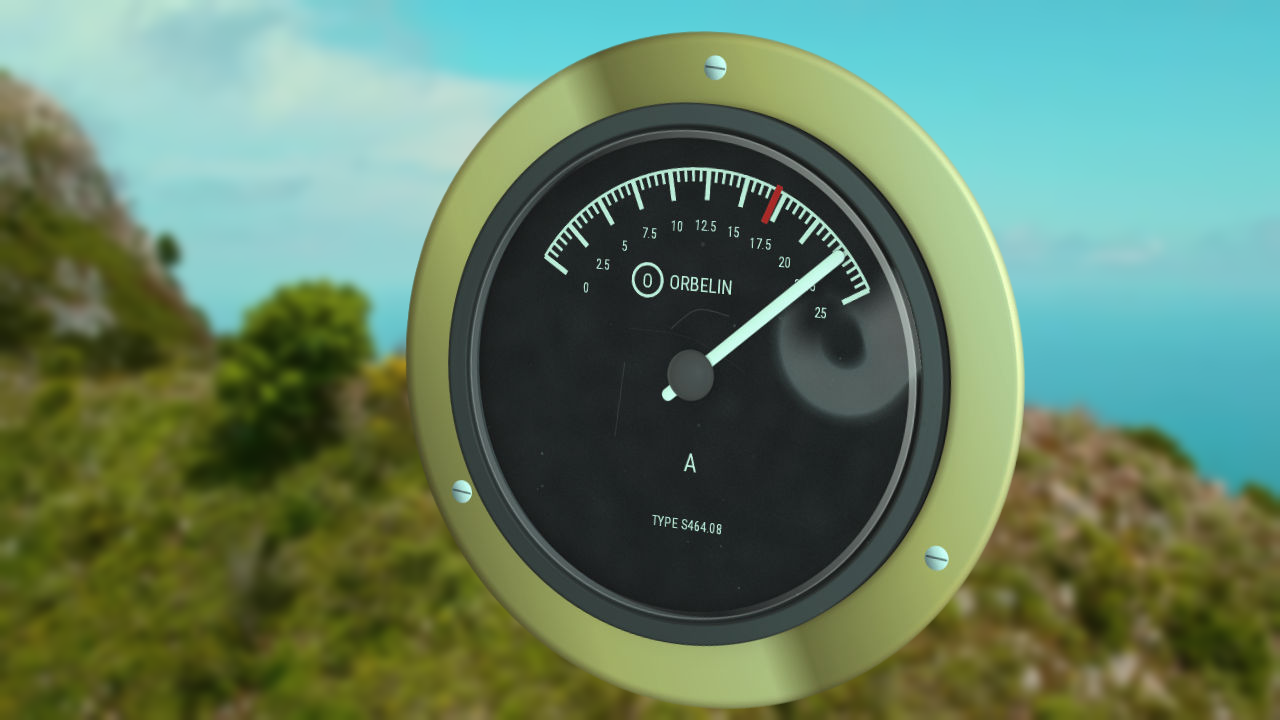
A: 22.5 A
